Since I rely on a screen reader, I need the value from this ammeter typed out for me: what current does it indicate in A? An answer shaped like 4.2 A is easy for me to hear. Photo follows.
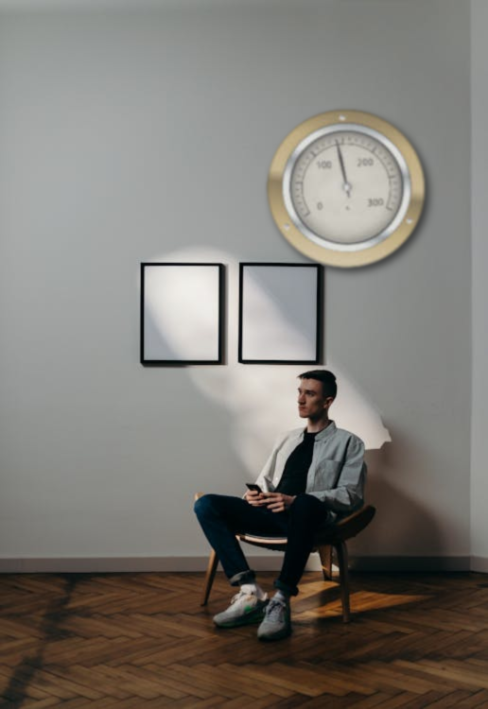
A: 140 A
